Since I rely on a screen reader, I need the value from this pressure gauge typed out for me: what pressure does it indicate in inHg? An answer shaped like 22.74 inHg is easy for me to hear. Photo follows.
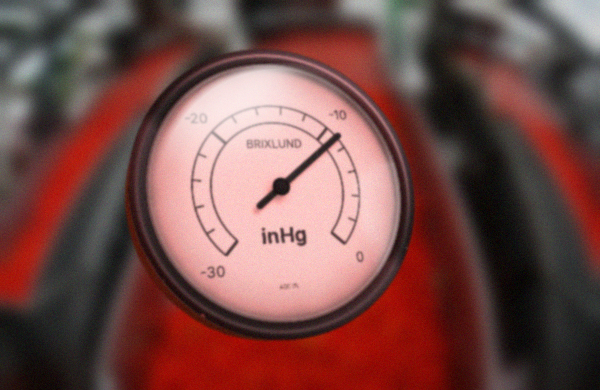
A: -9 inHg
